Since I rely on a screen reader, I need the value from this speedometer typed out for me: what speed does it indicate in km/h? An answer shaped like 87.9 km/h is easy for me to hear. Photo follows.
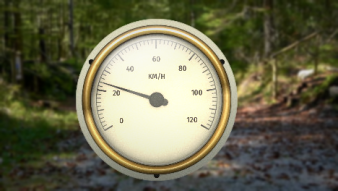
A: 24 km/h
